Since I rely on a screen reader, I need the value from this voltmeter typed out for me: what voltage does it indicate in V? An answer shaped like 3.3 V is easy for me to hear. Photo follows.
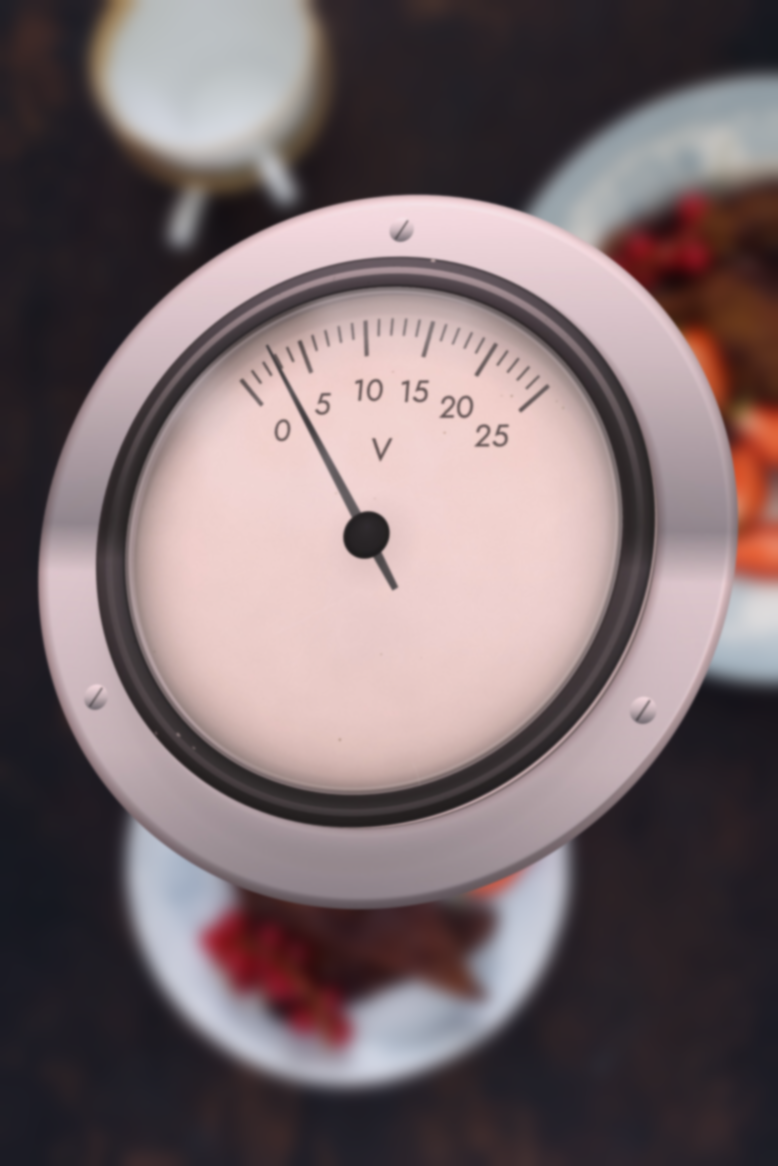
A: 3 V
